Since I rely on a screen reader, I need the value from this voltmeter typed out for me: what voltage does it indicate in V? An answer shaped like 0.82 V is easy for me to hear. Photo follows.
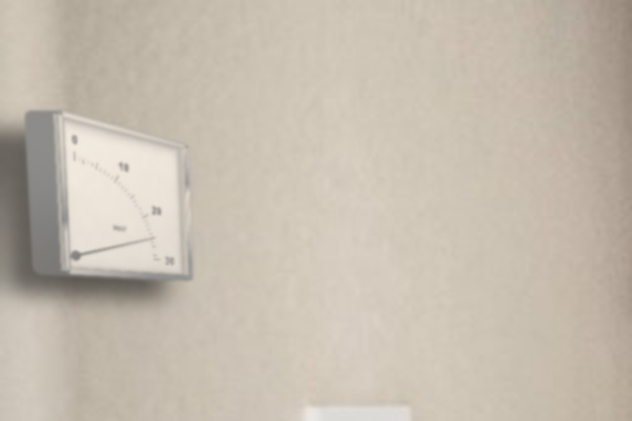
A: 25 V
